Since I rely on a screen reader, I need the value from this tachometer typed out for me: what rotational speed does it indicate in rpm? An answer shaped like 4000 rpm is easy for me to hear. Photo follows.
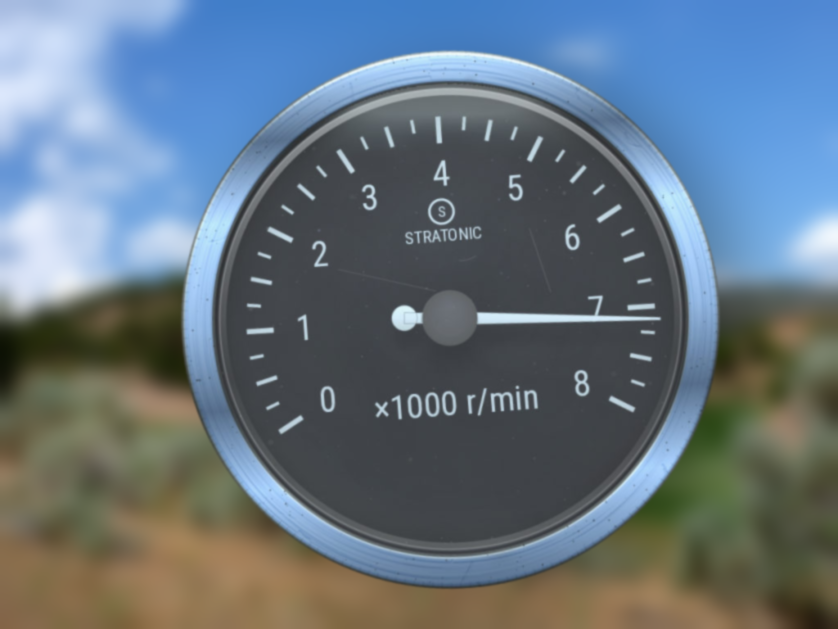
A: 7125 rpm
